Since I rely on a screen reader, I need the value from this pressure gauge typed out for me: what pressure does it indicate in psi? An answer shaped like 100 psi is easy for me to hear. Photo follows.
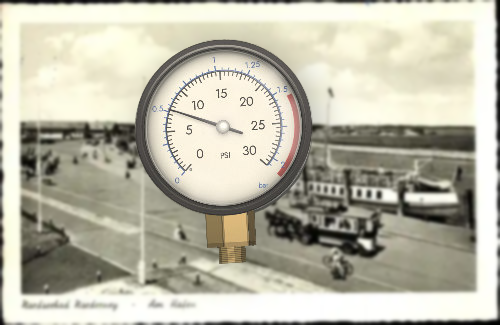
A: 7.5 psi
